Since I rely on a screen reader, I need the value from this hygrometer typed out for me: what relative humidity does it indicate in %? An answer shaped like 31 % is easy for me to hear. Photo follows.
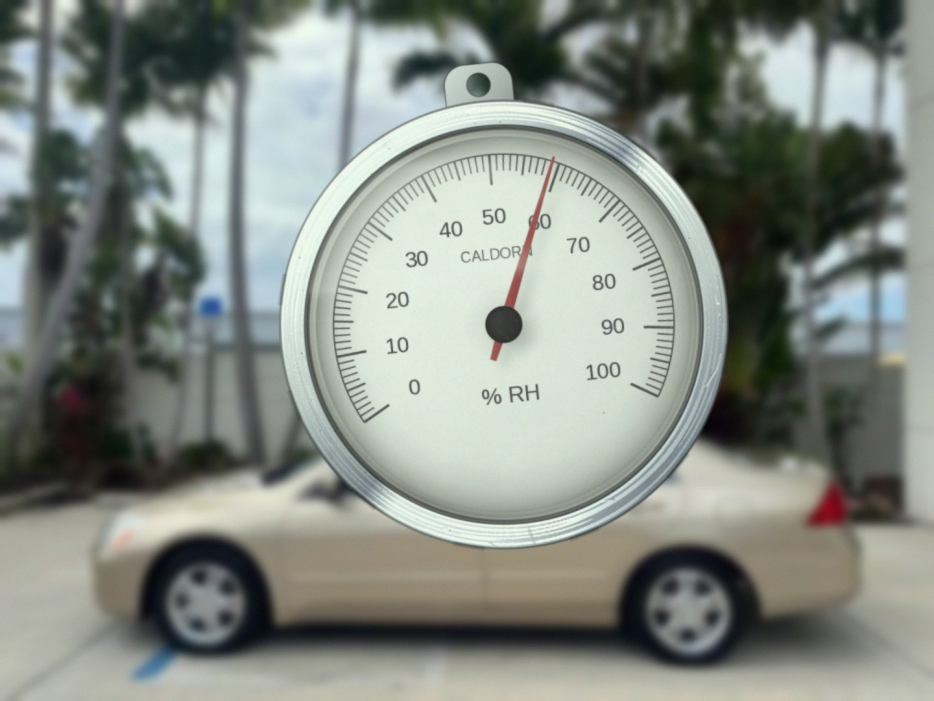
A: 59 %
